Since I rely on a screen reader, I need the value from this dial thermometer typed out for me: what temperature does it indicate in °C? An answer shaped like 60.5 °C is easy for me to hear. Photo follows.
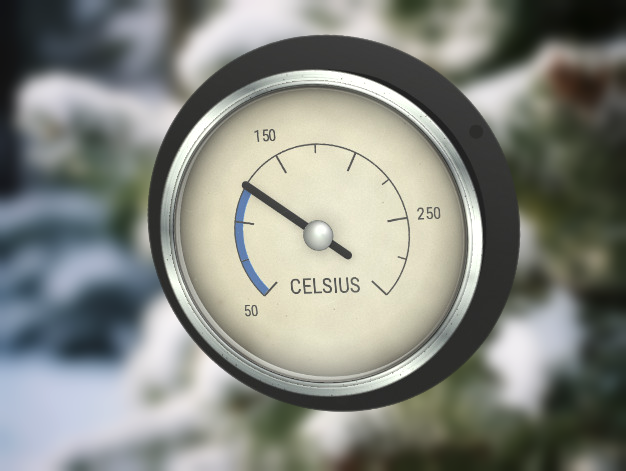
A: 125 °C
